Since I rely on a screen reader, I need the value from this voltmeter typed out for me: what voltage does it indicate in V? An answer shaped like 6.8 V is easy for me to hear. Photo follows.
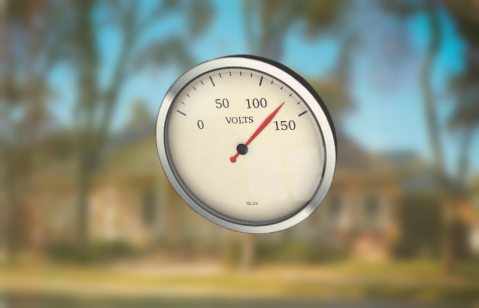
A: 130 V
